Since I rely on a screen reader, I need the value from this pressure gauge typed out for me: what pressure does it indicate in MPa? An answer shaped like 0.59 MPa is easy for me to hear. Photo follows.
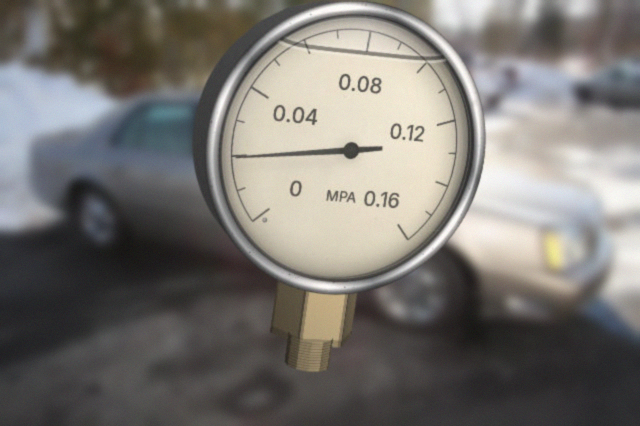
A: 0.02 MPa
